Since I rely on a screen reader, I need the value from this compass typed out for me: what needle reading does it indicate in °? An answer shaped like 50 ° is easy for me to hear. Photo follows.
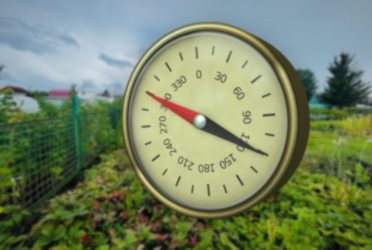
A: 300 °
